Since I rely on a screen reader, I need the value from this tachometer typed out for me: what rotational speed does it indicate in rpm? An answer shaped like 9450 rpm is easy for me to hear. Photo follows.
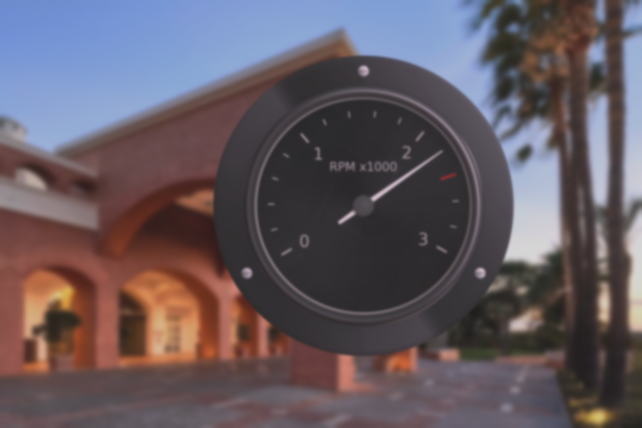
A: 2200 rpm
